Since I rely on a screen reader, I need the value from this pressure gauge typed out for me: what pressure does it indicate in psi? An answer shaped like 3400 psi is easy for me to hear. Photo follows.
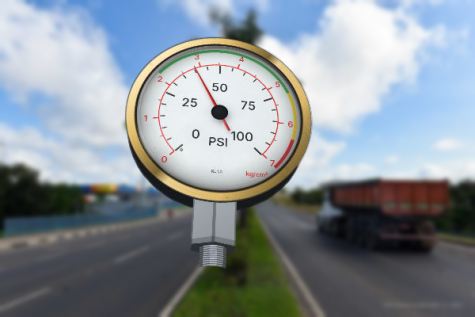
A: 40 psi
